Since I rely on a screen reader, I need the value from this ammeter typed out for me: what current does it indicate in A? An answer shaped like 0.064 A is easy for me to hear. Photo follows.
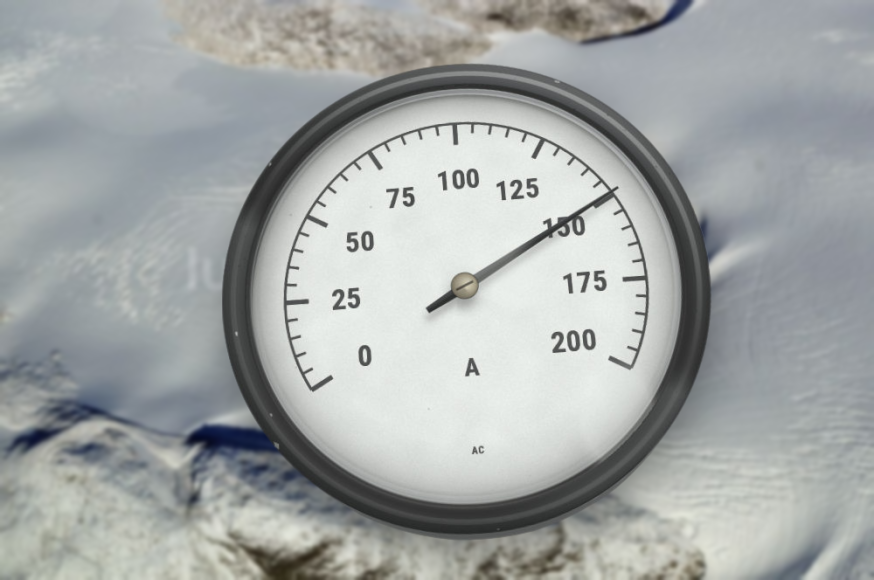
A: 150 A
